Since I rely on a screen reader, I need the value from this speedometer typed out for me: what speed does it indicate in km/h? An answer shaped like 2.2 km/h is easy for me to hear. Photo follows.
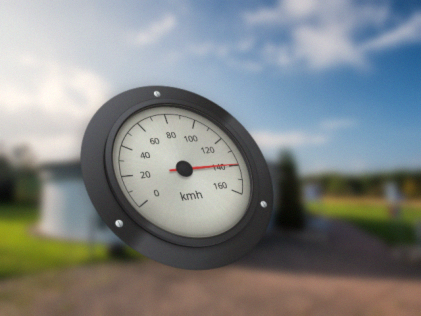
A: 140 km/h
